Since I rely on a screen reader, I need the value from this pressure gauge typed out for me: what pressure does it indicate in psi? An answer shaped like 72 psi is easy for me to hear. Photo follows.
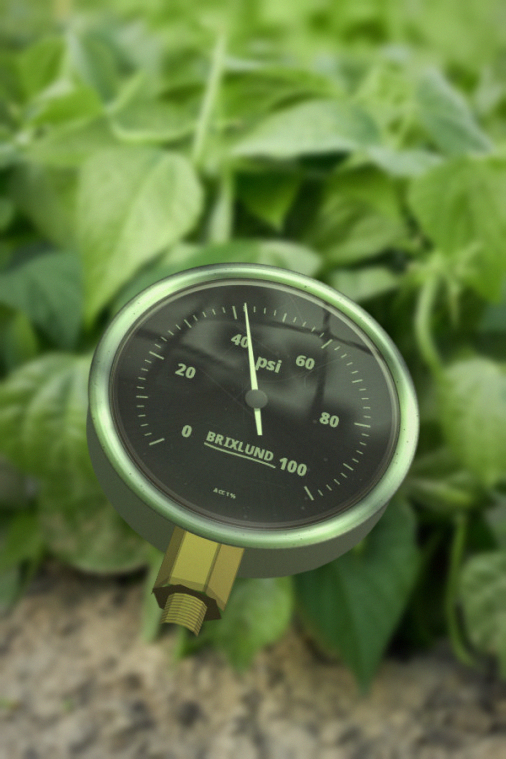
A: 42 psi
